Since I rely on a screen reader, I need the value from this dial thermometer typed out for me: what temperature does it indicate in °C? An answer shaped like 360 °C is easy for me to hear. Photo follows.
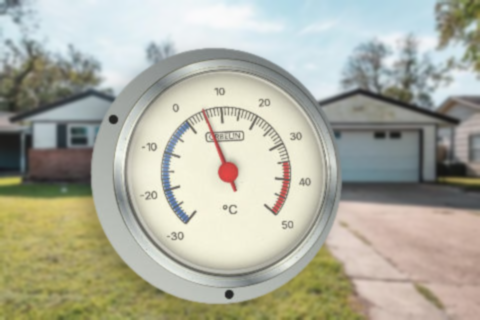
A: 5 °C
